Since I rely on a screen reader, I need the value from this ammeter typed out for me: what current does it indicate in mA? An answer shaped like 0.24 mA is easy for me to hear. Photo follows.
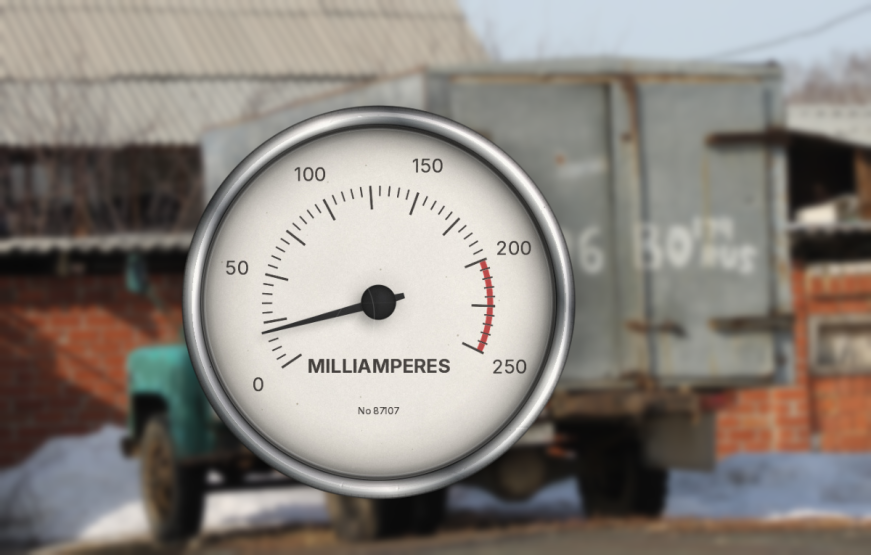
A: 20 mA
